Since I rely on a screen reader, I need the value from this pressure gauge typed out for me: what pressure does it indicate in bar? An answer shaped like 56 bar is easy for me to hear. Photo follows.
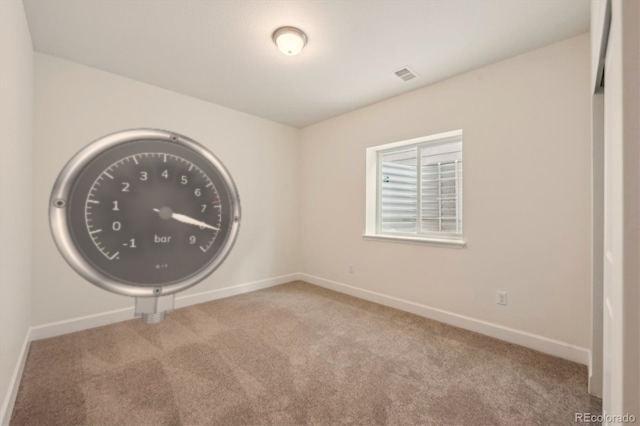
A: 8 bar
